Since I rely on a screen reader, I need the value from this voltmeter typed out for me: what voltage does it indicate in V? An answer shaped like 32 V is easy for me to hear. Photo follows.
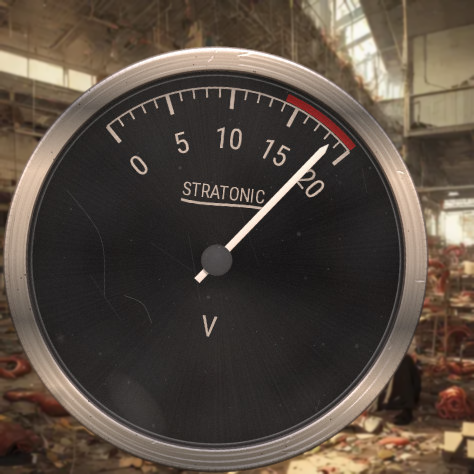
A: 18.5 V
